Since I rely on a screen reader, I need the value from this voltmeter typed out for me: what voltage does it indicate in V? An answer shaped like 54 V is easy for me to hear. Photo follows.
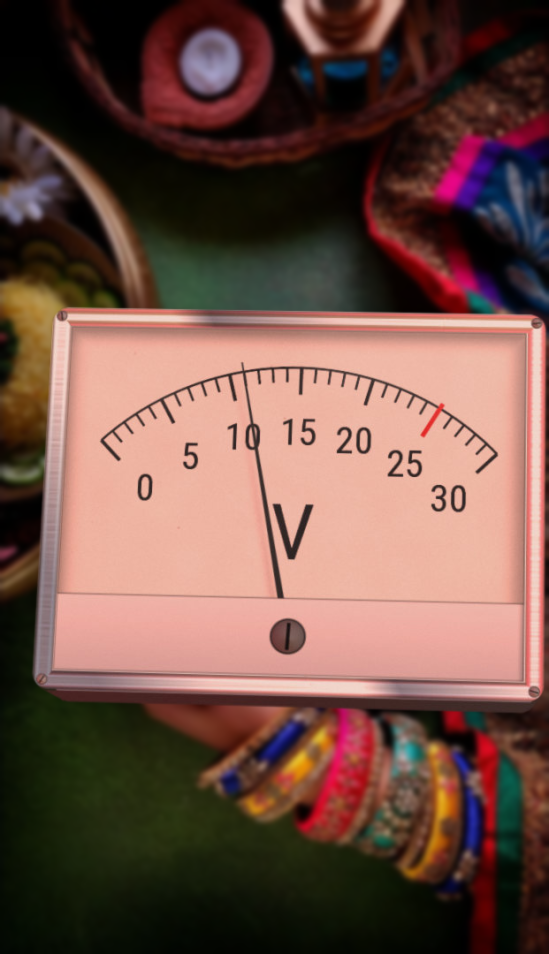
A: 11 V
